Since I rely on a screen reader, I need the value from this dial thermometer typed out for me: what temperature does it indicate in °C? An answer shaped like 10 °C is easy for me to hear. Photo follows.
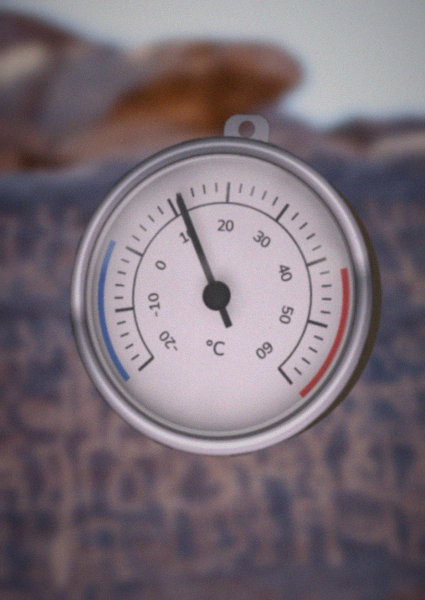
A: 12 °C
